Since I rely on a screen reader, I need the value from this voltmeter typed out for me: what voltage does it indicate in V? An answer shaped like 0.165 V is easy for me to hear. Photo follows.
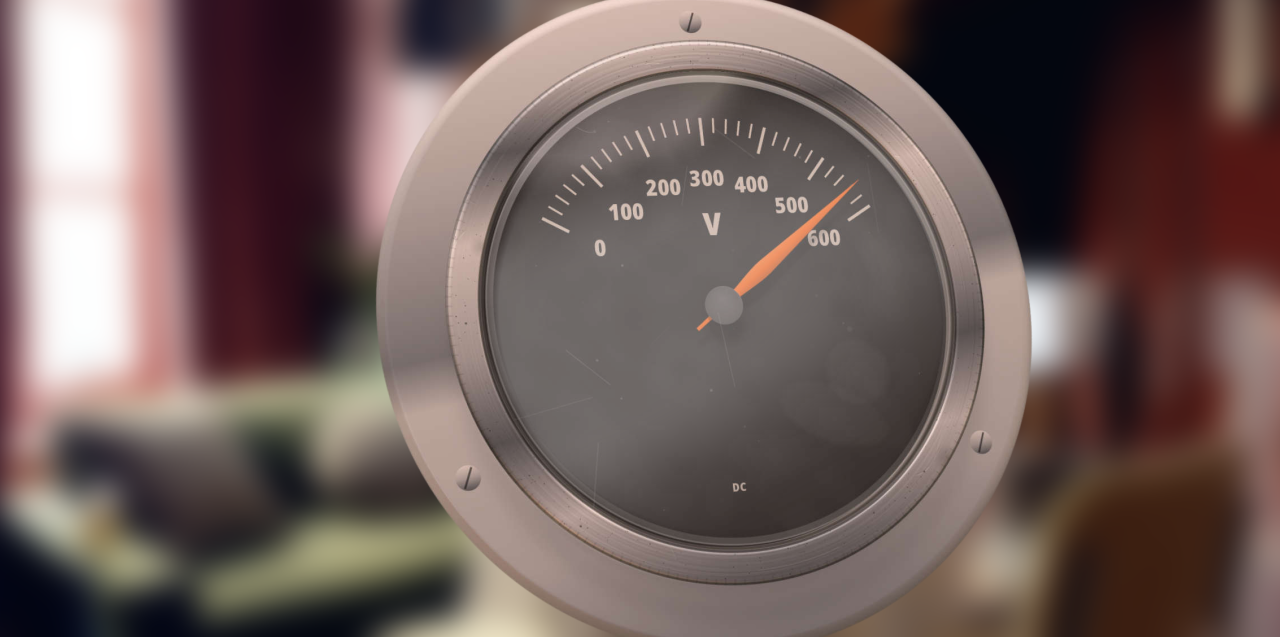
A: 560 V
